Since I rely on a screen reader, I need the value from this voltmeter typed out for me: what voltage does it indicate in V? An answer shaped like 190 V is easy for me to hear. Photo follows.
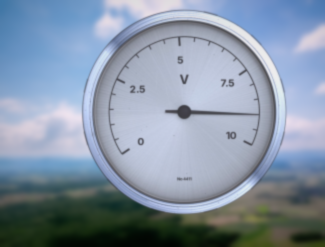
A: 9 V
